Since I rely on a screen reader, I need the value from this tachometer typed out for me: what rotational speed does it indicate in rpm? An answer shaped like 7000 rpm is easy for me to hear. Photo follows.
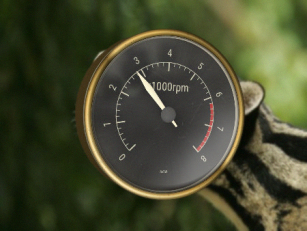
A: 2800 rpm
